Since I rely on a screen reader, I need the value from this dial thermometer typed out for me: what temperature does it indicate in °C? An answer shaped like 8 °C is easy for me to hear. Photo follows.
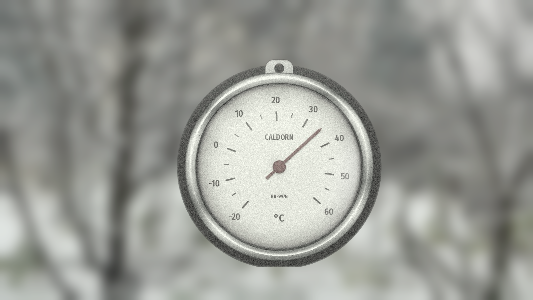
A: 35 °C
